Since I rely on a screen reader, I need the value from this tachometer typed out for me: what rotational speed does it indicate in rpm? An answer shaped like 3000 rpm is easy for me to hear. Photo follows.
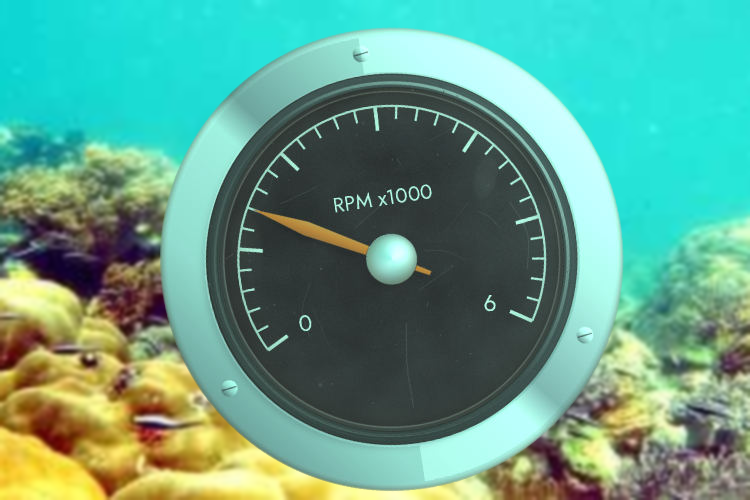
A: 1400 rpm
